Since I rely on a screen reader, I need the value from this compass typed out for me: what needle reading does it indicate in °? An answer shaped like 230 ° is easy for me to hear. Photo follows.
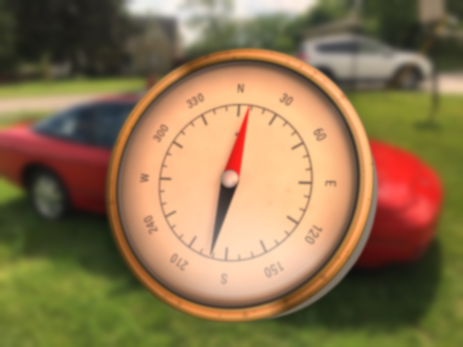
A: 10 °
